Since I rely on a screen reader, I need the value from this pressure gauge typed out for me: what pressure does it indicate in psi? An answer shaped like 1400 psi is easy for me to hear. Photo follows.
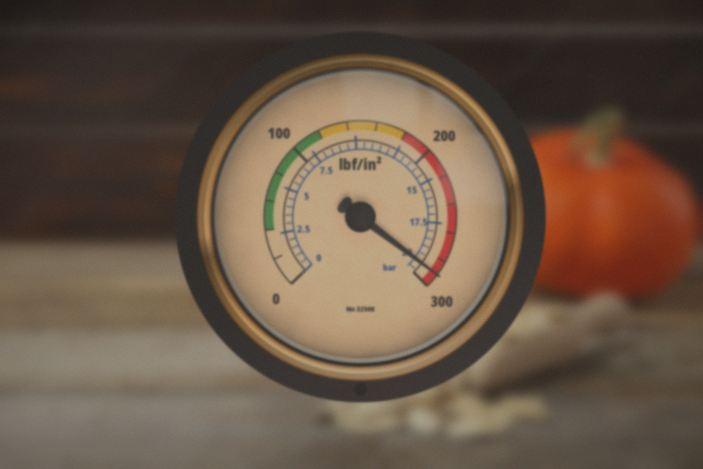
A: 290 psi
